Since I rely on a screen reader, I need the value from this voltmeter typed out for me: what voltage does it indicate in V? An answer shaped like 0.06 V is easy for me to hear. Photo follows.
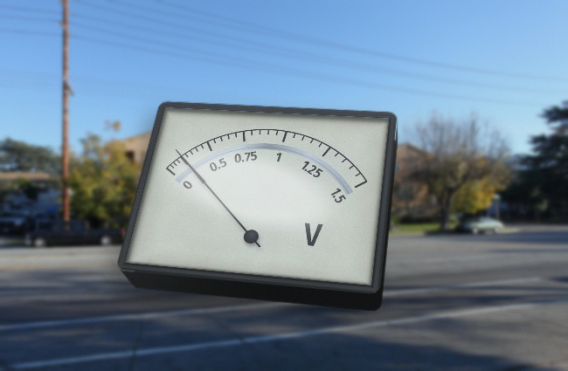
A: 0.25 V
